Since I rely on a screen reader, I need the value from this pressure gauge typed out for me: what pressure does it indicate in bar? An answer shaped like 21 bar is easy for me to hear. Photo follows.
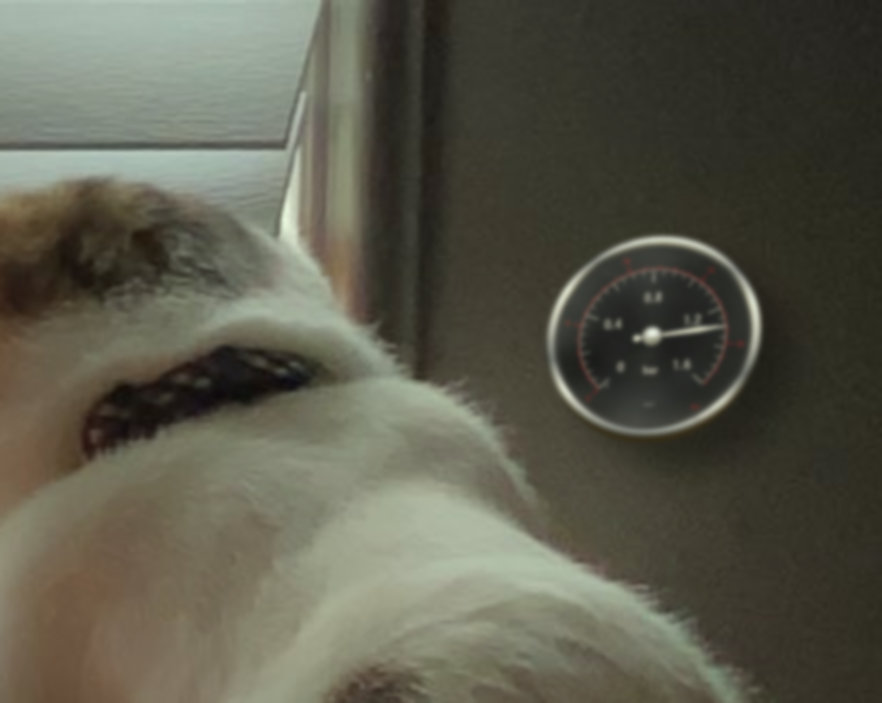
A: 1.3 bar
